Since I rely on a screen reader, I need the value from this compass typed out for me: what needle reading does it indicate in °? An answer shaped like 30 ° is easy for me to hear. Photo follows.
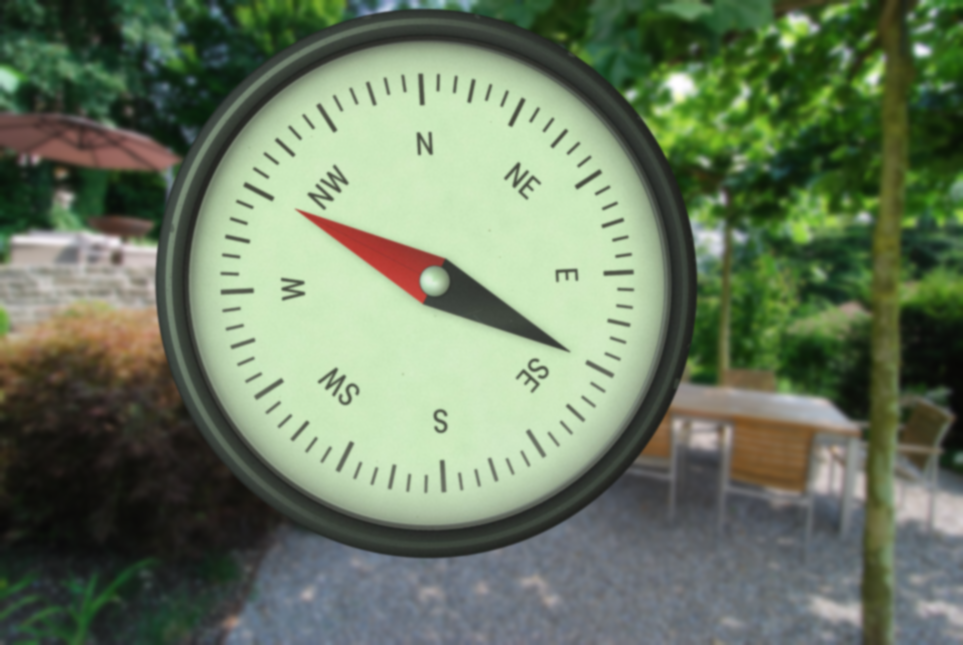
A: 300 °
